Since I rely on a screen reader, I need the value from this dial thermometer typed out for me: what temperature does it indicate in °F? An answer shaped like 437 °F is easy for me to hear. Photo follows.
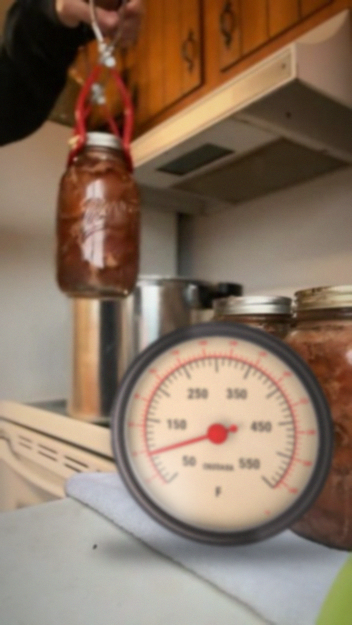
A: 100 °F
